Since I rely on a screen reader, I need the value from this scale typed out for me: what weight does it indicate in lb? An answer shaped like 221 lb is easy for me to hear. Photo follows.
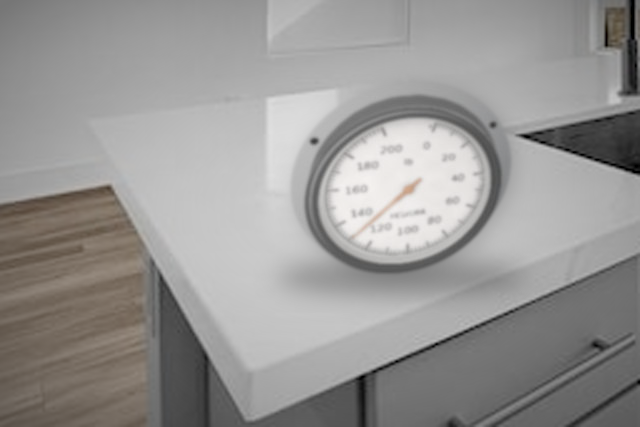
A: 130 lb
